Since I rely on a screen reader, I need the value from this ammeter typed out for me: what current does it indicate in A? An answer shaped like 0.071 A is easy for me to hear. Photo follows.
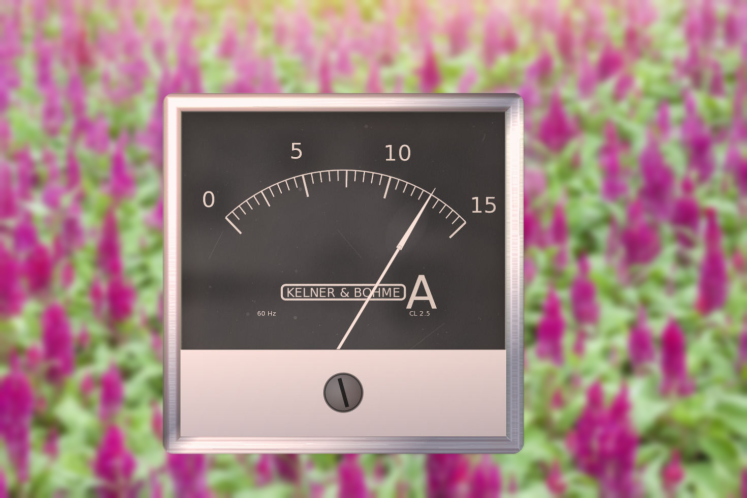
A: 12.5 A
